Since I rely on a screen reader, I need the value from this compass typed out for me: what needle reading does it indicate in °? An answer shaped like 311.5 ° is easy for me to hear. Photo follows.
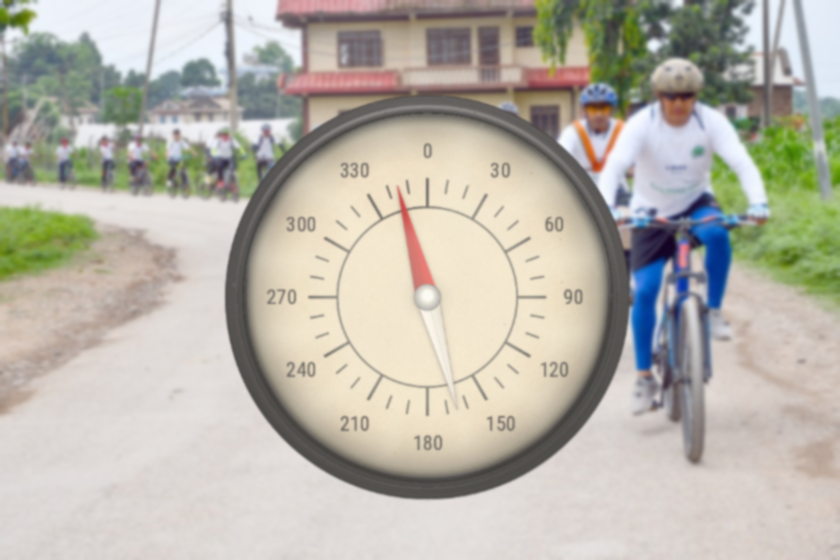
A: 345 °
